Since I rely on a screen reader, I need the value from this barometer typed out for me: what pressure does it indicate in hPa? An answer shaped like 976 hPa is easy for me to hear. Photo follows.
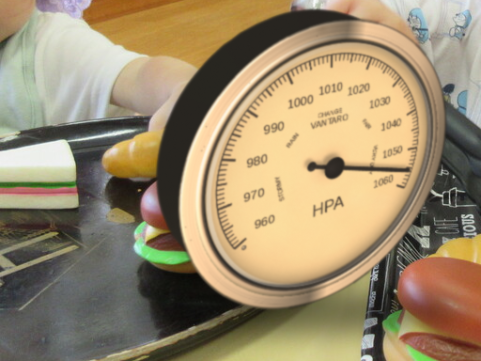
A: 1055 hPa
